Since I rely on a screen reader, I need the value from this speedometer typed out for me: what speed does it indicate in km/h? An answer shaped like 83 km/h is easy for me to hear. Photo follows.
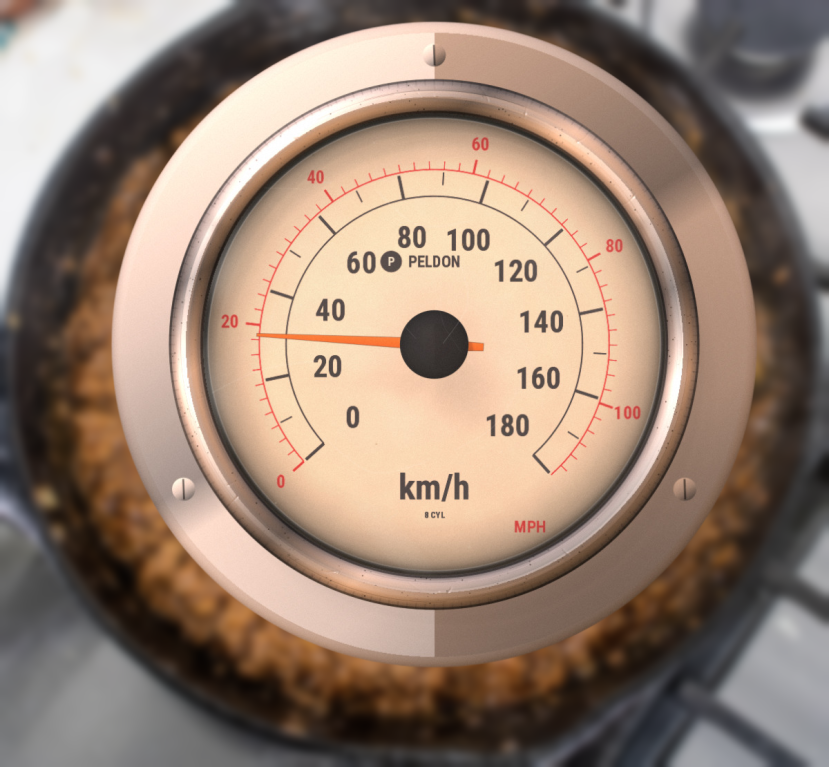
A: 30 km/h
